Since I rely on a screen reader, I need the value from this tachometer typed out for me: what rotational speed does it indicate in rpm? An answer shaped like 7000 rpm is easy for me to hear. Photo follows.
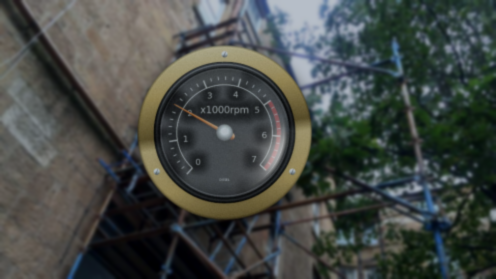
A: 2000 rpm
